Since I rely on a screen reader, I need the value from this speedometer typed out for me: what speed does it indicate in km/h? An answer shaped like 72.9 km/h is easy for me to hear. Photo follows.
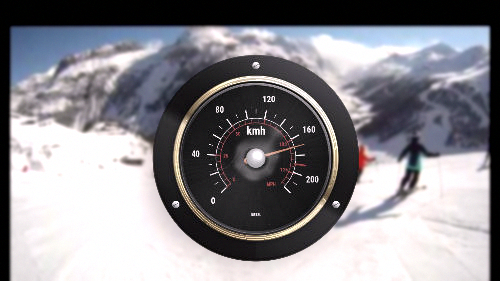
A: 170 km/h
